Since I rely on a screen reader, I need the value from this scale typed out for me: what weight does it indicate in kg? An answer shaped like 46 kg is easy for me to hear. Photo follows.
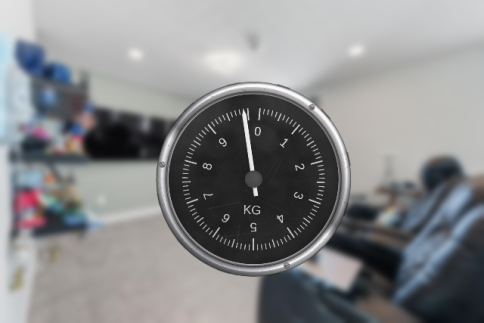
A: 9.9 kg
